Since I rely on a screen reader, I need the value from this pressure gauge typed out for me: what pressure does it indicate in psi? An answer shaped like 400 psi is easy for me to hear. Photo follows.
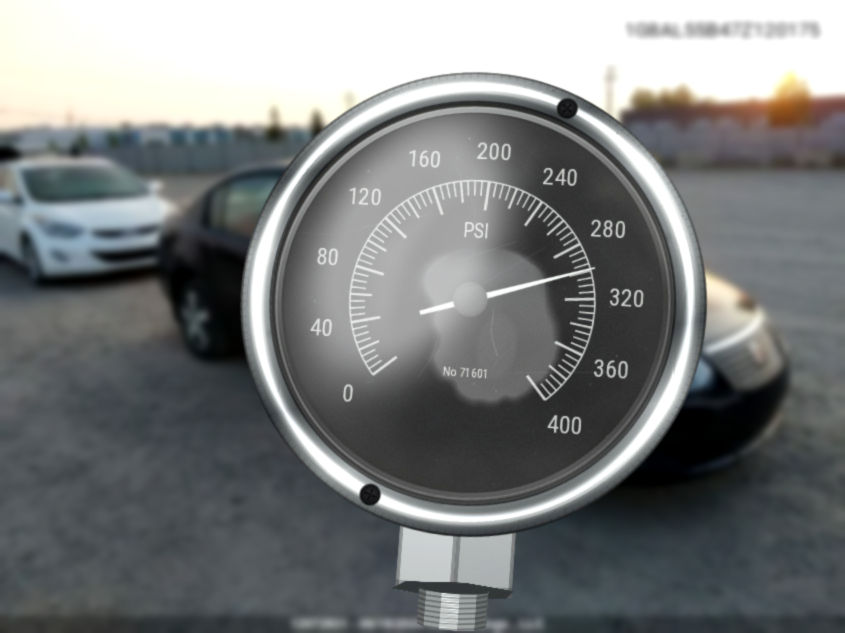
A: 300 psi
